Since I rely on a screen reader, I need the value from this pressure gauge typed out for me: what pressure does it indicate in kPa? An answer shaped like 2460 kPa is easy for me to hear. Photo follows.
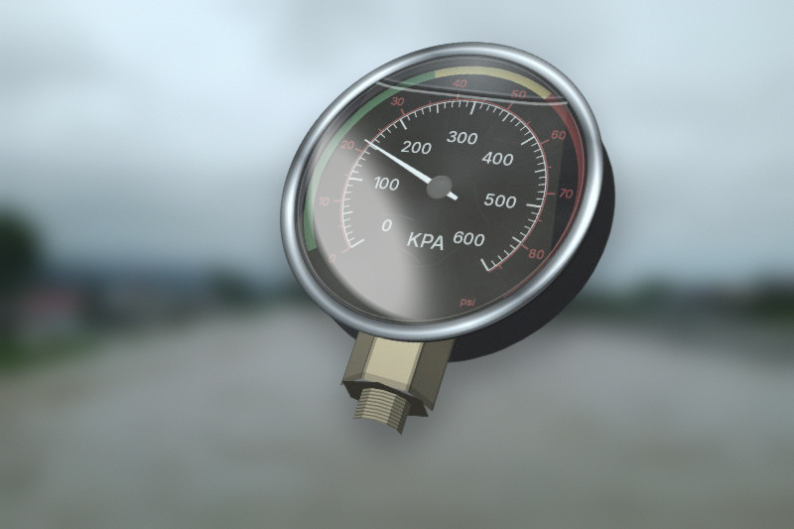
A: 150 kPa
